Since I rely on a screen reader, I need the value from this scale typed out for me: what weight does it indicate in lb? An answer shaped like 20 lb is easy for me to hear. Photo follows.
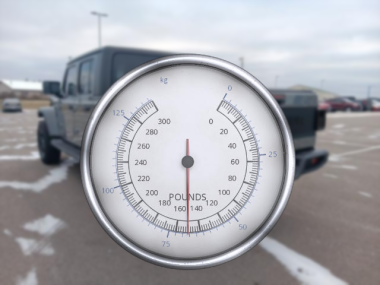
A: 150 lb
